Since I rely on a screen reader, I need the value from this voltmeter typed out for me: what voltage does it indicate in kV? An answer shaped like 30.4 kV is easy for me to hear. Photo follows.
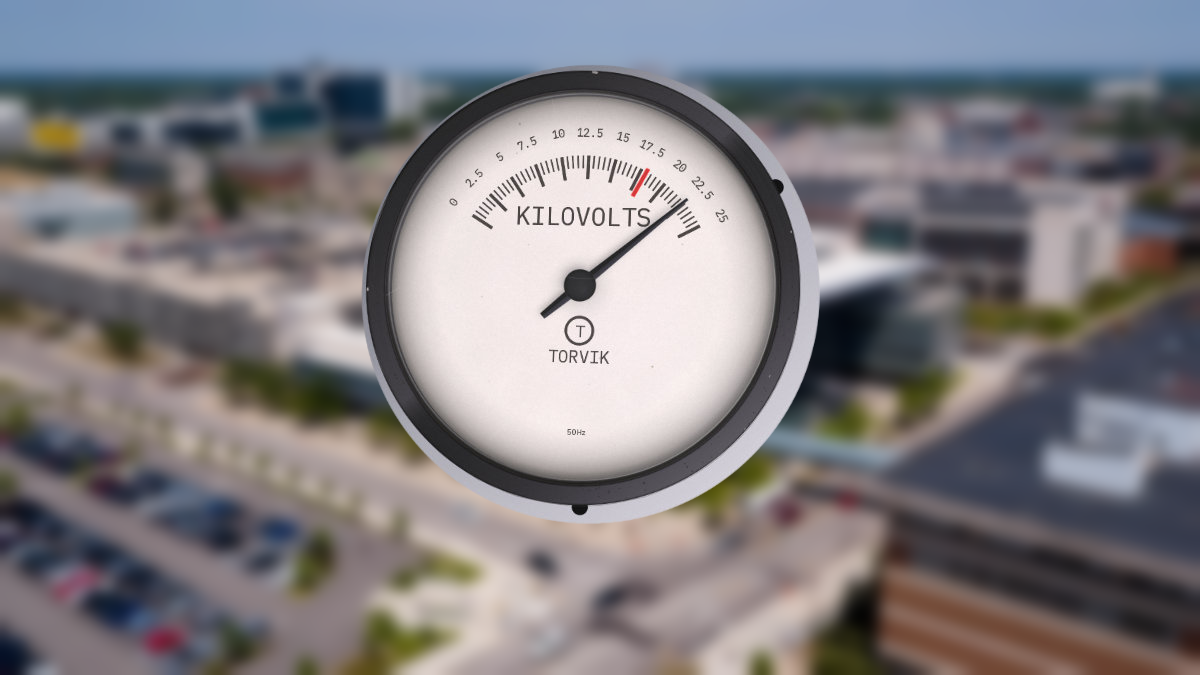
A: 22.5 kV
